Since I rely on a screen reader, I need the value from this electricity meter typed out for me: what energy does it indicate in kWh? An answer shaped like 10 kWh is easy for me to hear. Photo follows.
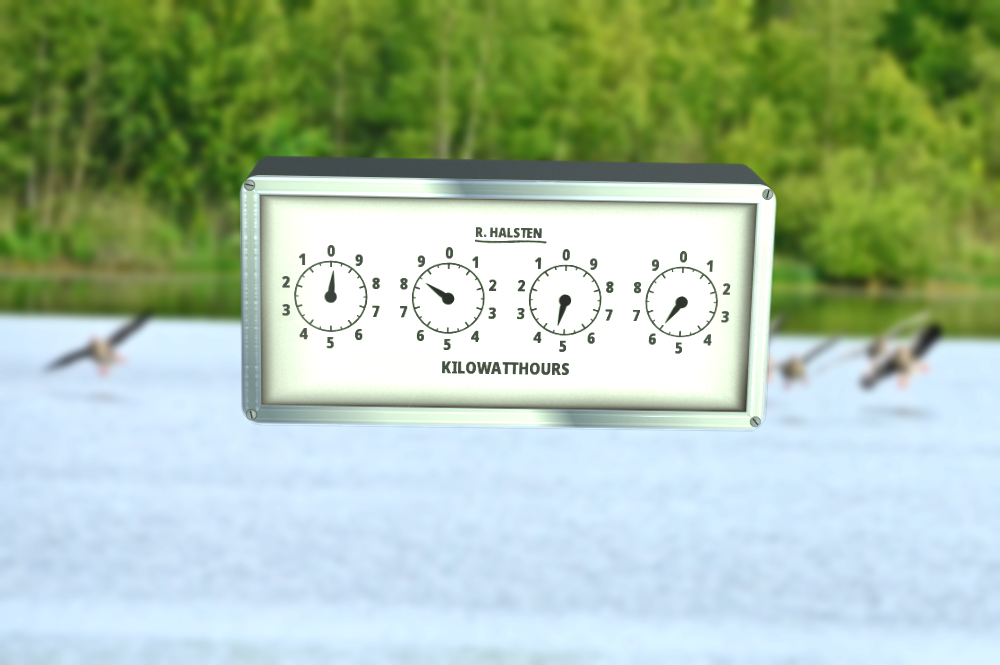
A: 9846 kWh
